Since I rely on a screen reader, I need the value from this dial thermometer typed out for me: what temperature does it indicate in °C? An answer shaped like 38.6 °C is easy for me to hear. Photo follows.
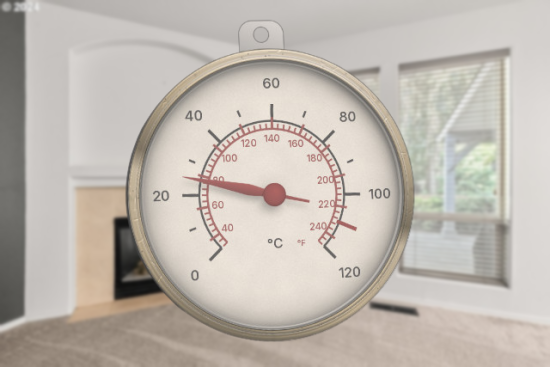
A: 25 °C
